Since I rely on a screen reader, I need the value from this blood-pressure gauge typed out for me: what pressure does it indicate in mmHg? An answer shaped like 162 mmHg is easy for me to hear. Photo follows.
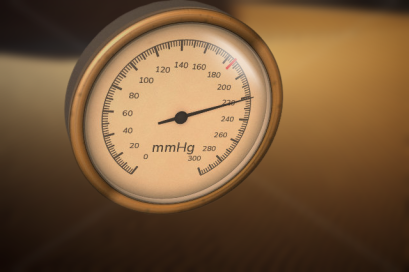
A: 220 mmHg
